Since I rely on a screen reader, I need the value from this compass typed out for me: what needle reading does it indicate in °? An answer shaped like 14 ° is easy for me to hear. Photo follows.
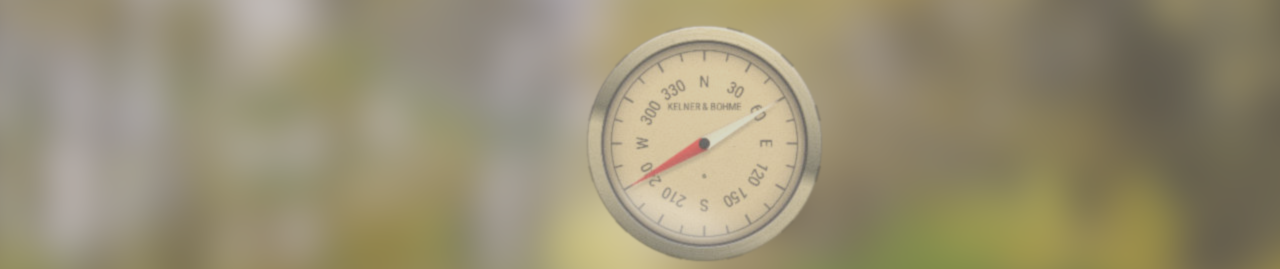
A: 240 °
